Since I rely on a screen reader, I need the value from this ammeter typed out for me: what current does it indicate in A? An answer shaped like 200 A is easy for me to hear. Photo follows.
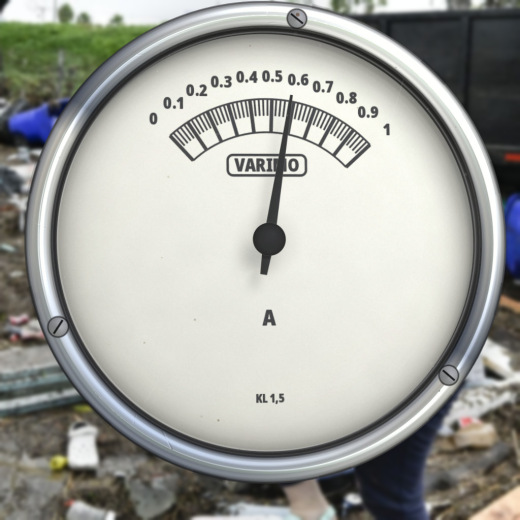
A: 0.58 A
